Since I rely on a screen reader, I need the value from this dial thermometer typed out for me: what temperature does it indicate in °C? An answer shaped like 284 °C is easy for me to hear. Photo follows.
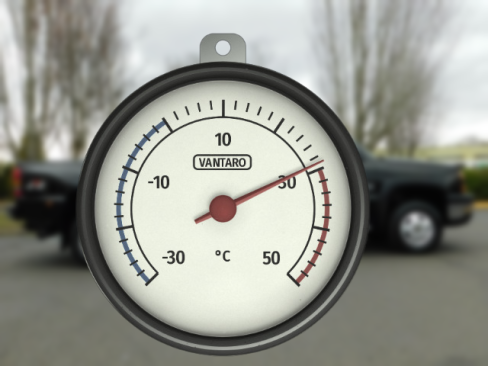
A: 29 °C
